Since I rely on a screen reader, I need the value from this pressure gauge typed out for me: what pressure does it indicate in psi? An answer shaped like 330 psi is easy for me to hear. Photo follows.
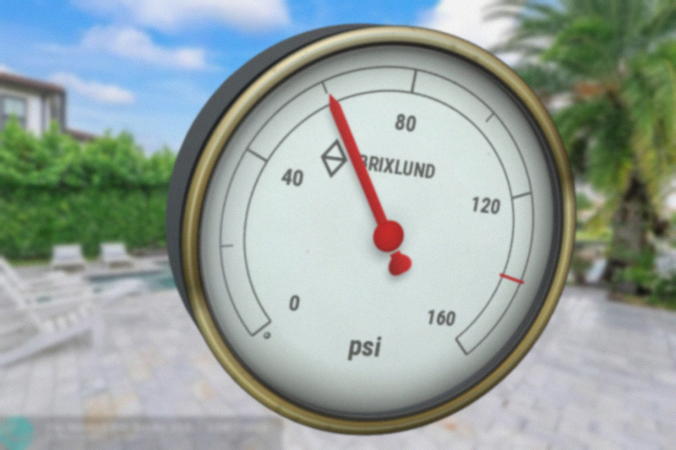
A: 60 psi
